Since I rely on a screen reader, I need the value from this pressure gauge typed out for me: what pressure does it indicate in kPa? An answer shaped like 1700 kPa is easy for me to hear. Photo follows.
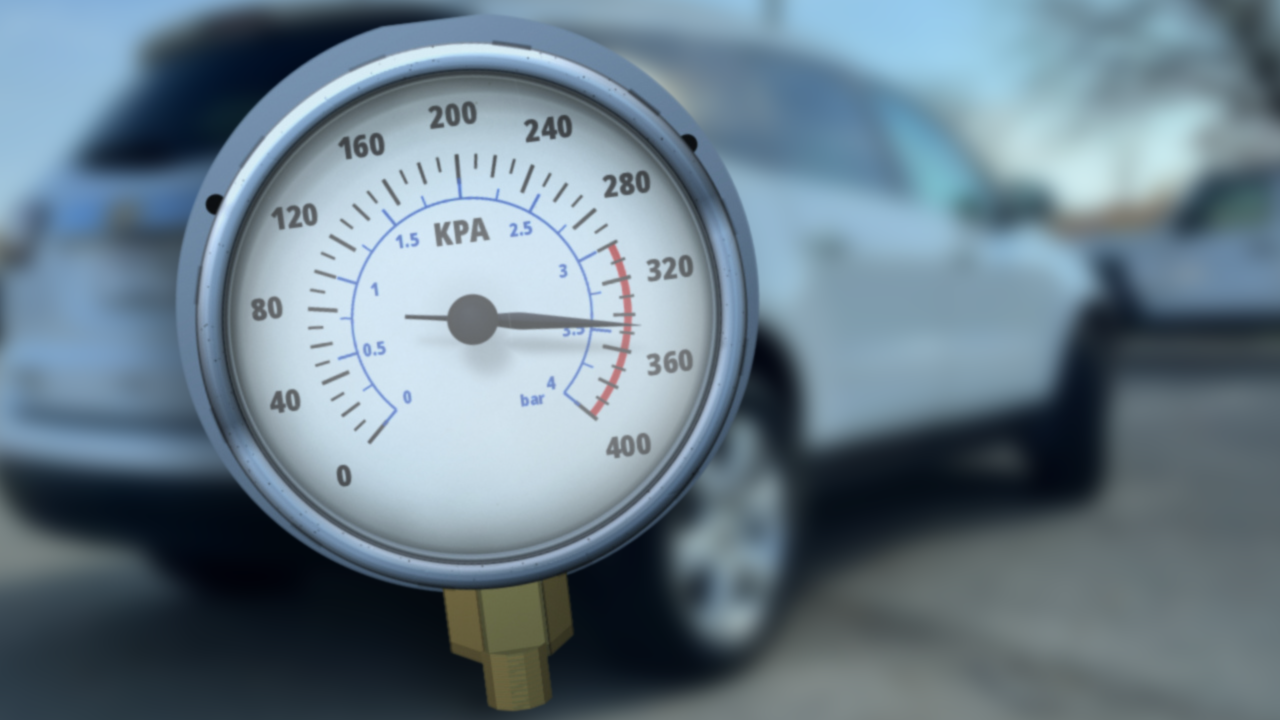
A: 345 kPa
